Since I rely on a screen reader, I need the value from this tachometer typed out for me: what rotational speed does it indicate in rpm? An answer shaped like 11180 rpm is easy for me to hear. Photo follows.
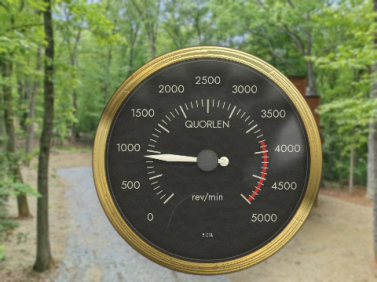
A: 900 rpm
